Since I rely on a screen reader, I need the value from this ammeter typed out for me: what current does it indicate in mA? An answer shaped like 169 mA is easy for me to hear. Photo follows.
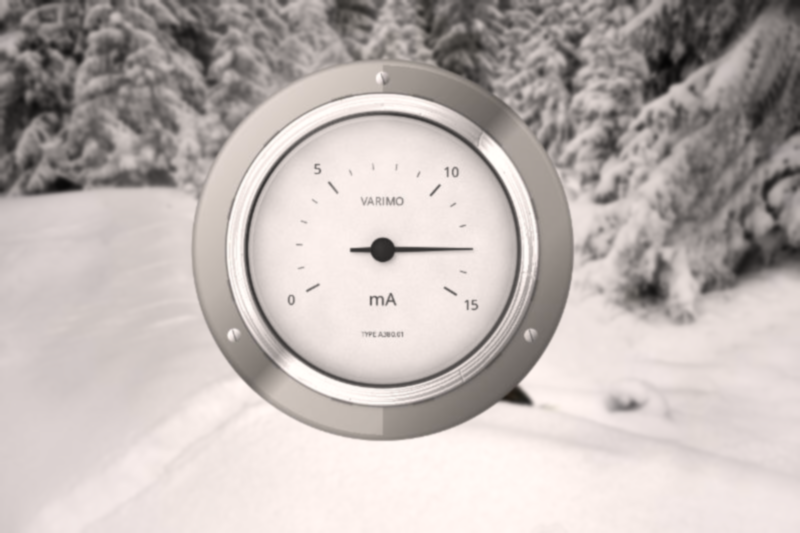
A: 13 mA
